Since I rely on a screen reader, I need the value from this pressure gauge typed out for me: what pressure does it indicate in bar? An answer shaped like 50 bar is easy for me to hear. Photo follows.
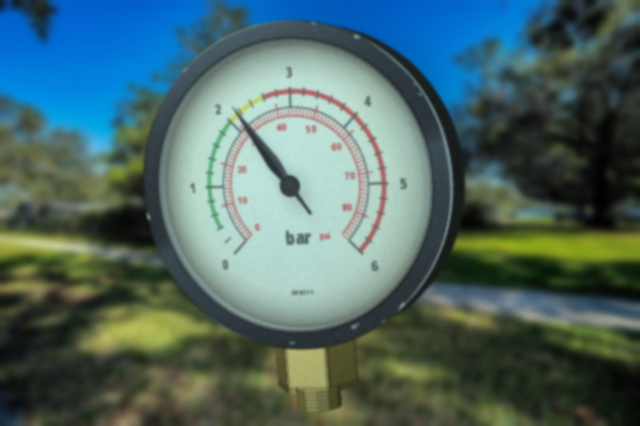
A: 2.2 bar
